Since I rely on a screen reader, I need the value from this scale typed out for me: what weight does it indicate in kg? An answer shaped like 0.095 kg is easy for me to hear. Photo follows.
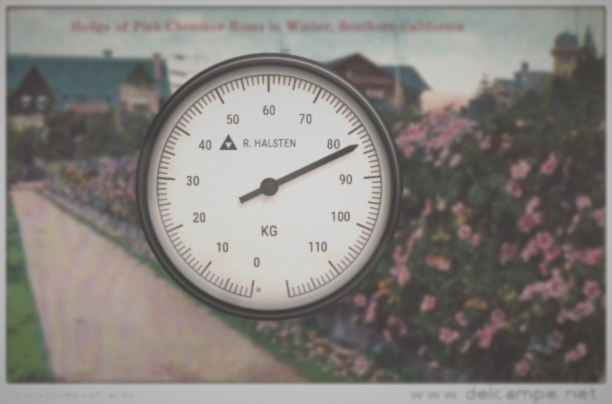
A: 83 kg
